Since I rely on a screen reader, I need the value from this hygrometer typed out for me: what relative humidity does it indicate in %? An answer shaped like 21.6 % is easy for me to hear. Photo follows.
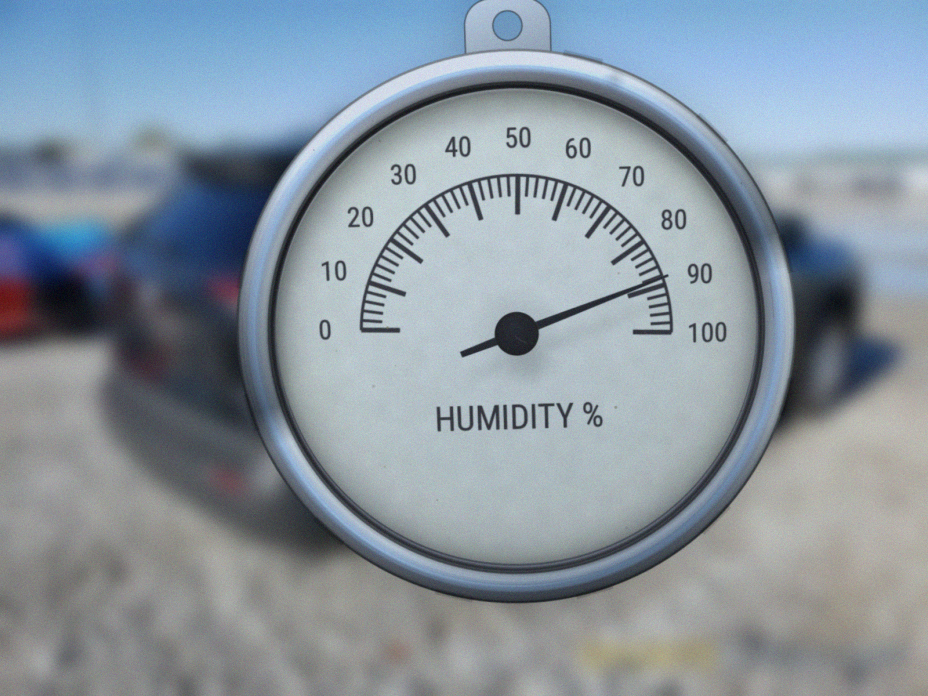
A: 88 %
